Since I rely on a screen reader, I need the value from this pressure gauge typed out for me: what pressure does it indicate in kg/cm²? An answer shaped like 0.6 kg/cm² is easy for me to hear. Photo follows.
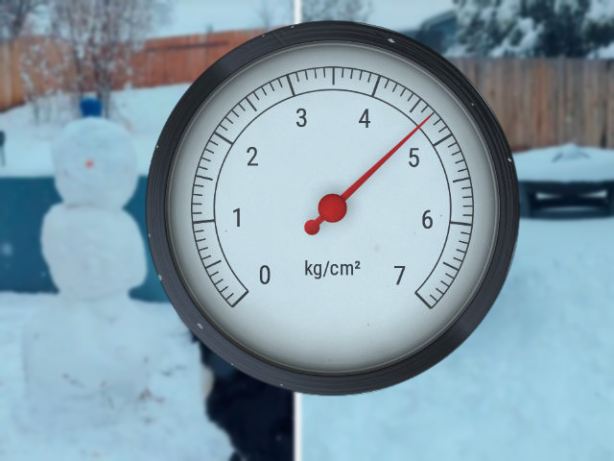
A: 4.7 kg/cm²
